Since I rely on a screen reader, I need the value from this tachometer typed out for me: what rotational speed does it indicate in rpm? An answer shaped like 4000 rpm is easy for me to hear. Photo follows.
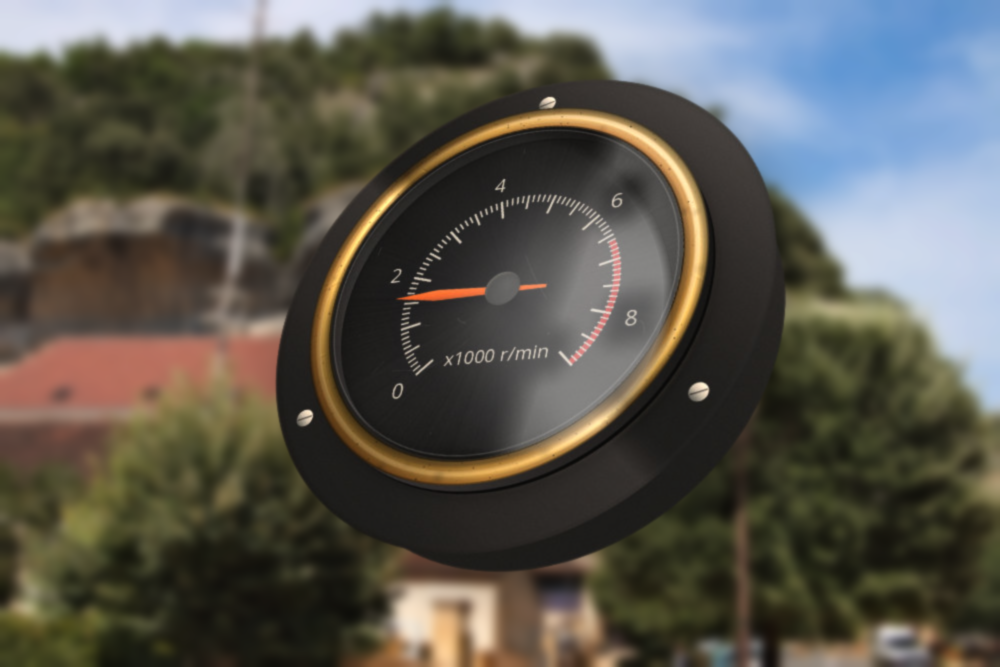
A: 1500 rpm
